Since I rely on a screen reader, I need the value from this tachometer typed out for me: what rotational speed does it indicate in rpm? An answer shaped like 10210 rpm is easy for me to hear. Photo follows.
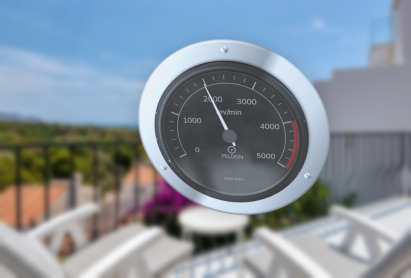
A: 2000 rpm
